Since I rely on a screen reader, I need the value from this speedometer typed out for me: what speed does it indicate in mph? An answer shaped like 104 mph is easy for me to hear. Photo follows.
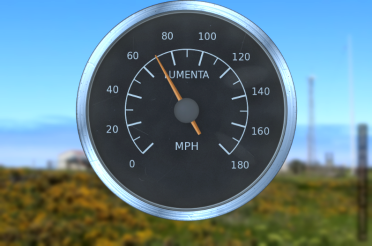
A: 70 mph
